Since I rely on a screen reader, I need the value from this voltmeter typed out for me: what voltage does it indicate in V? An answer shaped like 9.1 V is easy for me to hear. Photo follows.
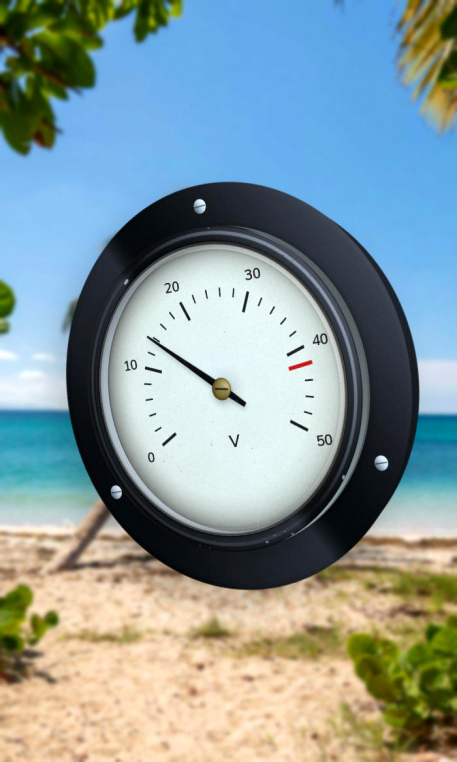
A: 14 V
